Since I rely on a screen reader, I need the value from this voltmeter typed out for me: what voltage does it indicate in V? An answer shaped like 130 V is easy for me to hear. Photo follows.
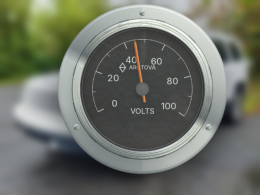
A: 45 V
